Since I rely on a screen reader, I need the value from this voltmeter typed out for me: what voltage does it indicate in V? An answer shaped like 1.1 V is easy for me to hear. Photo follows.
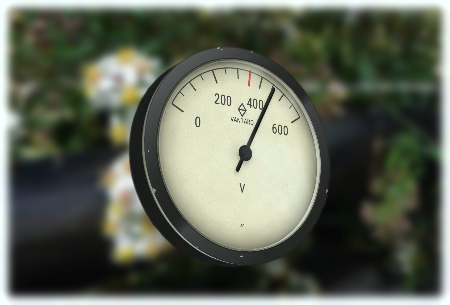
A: 450 V
